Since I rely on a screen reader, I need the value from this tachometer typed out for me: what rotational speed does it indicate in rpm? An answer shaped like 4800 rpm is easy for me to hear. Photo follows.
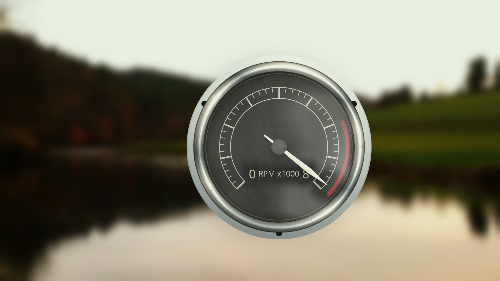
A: 7800 rpm
